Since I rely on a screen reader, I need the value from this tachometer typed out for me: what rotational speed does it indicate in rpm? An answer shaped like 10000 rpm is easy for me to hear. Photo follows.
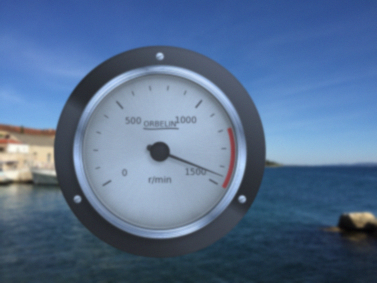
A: 1450 rpm
